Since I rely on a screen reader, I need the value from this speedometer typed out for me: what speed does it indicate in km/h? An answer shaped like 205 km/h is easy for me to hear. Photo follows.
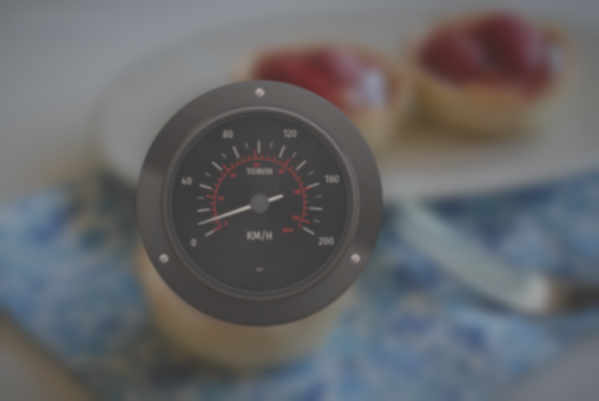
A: 10 km/h
